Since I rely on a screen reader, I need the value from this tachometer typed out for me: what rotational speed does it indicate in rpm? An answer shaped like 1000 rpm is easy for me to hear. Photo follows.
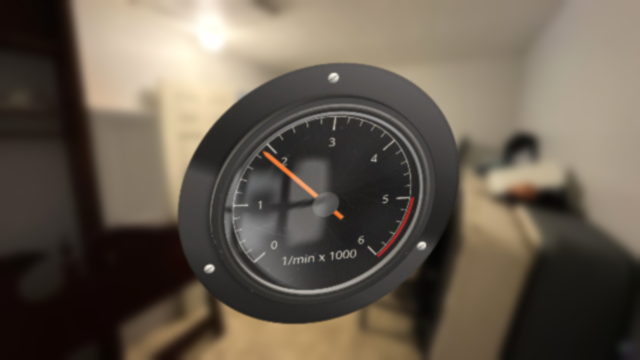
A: 1900 rpm
